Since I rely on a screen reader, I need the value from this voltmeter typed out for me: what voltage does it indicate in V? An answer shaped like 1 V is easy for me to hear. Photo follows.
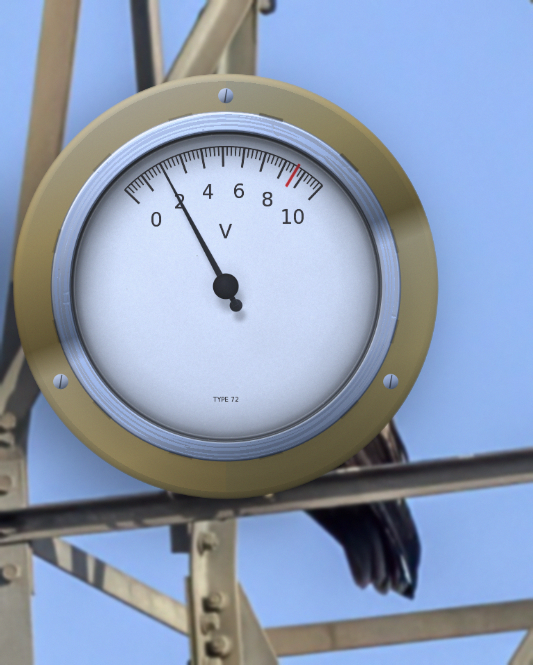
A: 2 V
